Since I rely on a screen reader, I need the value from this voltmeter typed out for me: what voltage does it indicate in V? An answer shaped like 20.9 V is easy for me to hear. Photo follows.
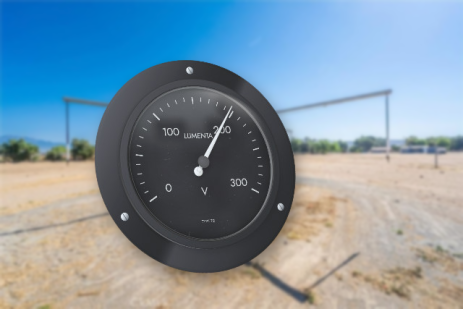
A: 195 V
